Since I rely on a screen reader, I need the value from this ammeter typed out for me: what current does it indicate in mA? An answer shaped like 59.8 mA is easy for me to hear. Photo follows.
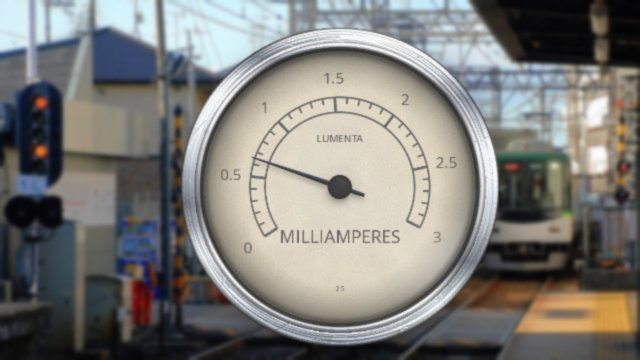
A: 0.65 mA
